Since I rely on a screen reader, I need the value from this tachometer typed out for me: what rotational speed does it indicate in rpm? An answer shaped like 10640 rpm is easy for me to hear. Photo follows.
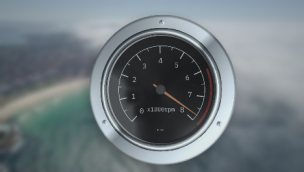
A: 7750 rpm
